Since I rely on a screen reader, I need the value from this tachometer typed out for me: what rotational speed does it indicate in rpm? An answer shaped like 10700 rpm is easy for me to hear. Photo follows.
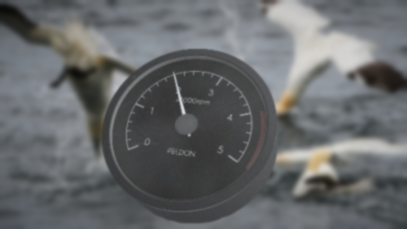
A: 2000 rpm
